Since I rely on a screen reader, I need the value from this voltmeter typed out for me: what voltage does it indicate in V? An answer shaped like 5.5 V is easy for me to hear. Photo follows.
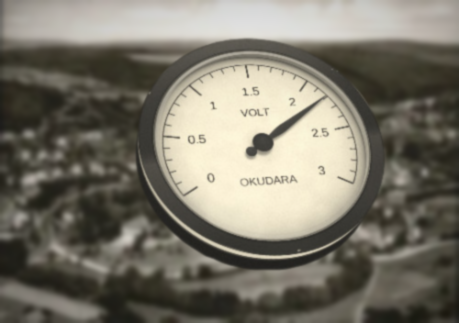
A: 2.2 V
